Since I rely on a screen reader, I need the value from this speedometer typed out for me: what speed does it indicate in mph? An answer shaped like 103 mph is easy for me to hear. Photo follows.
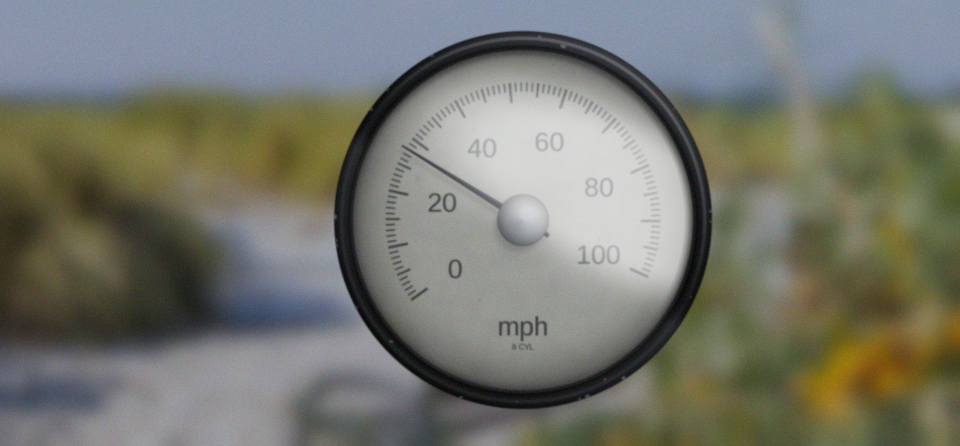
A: 28 mph
